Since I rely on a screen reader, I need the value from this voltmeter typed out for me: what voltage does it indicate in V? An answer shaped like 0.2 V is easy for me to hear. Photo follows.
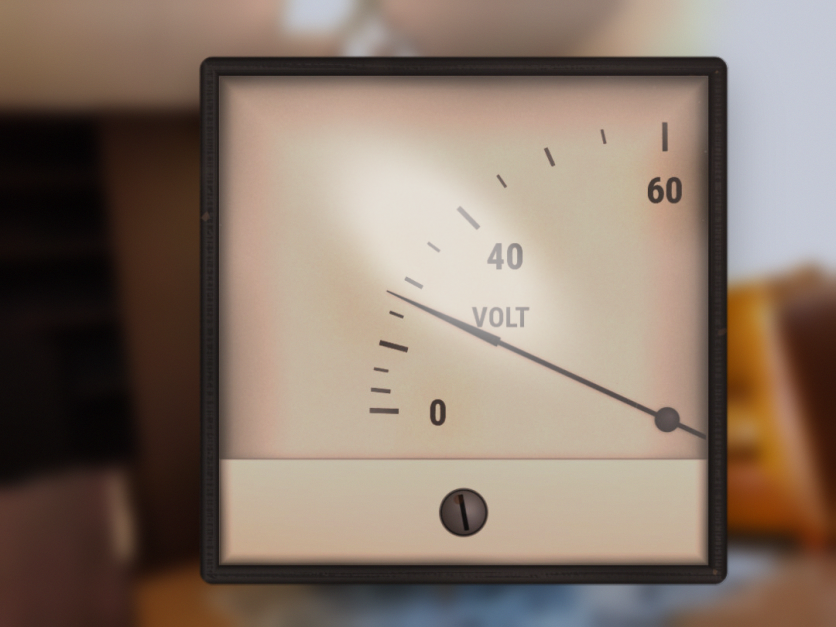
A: 27.5 V
